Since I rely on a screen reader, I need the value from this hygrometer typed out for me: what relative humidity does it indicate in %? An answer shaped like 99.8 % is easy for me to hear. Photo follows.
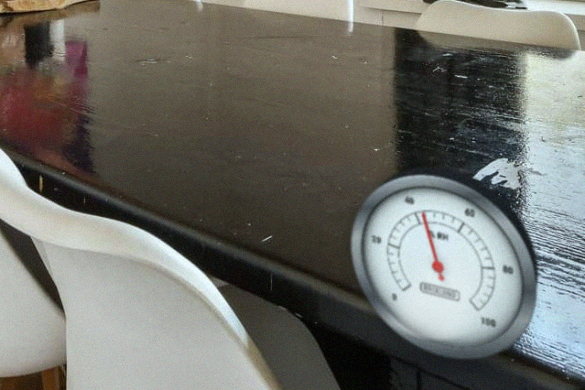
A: 44 %
